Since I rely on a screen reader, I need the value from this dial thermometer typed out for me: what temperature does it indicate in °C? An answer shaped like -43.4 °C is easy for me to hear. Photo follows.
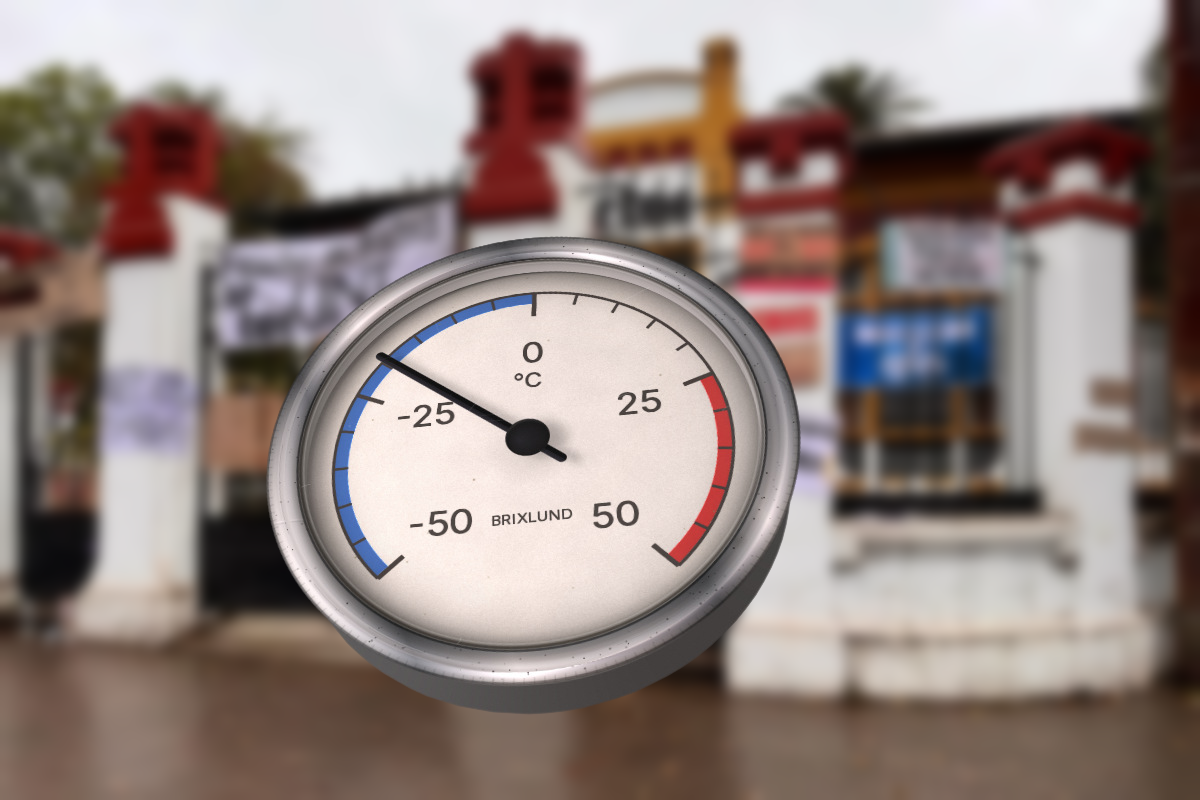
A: -20 °C
